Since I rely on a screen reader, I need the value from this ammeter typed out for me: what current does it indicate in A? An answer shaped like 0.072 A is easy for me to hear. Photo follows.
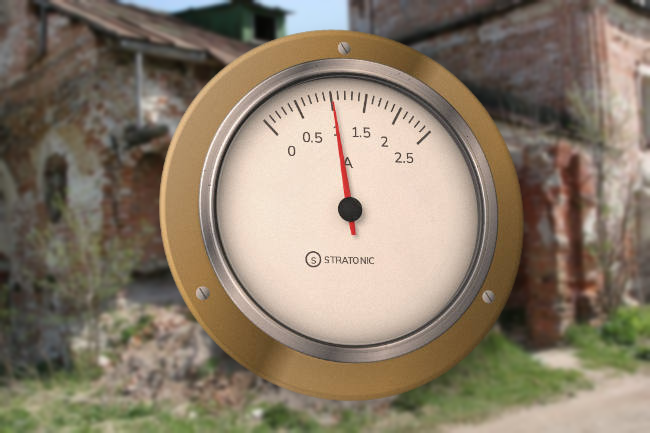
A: 1 A
